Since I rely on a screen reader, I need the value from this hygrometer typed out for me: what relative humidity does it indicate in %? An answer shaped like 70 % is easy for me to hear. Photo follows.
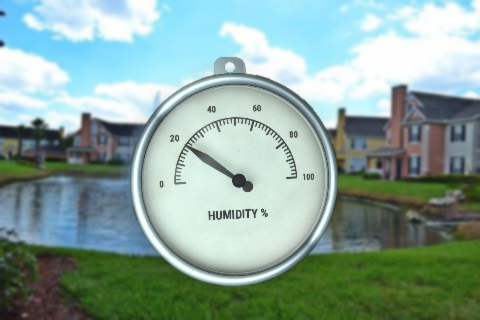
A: 20 %
